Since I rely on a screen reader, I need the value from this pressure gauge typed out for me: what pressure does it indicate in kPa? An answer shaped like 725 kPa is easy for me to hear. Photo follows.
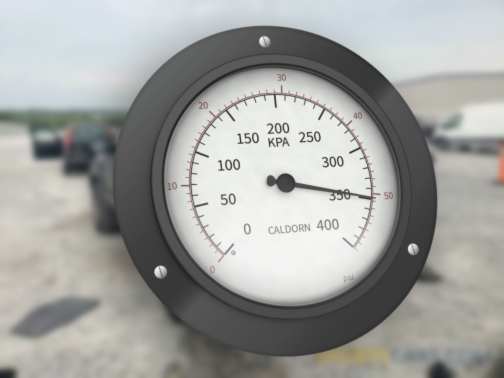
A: 350 kPa
